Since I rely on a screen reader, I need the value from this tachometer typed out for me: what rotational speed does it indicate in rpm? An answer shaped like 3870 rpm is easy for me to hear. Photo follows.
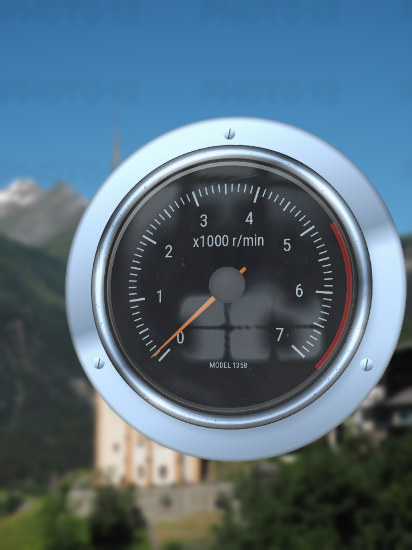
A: 100 rpm
